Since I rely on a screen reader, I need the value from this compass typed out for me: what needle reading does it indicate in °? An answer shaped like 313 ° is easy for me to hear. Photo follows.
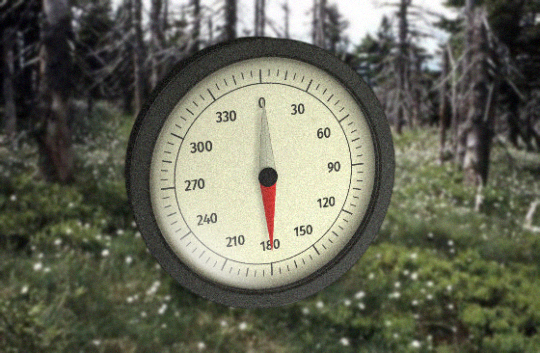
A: 180 °
